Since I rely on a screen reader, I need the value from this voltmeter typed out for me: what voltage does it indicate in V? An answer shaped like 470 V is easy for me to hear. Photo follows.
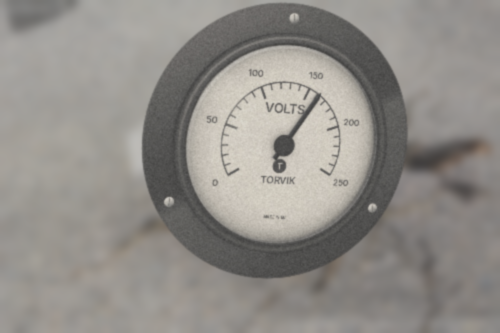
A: 160 V
